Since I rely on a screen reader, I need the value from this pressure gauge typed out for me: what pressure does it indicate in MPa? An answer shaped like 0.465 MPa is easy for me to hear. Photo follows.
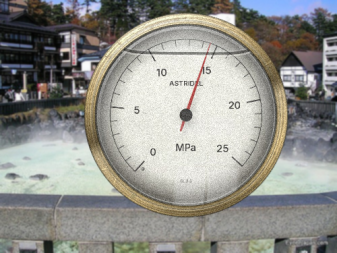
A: 14.5 MPa
